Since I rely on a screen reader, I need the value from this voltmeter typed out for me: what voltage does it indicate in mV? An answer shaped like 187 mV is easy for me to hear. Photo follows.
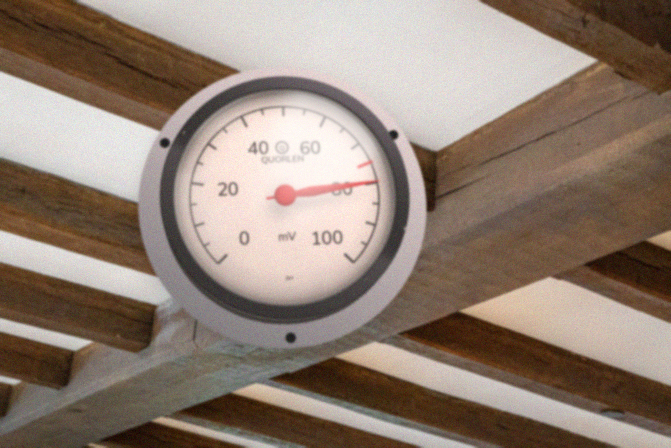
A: 80 mV
